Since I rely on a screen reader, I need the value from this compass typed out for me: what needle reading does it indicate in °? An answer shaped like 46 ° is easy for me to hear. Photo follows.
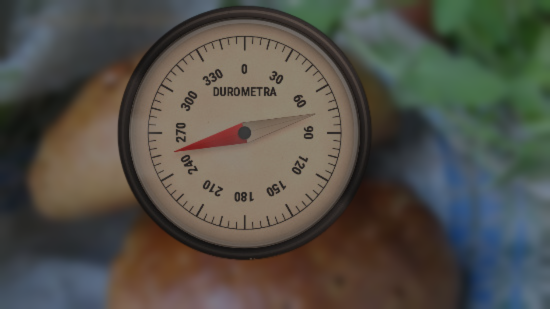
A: 255 °
